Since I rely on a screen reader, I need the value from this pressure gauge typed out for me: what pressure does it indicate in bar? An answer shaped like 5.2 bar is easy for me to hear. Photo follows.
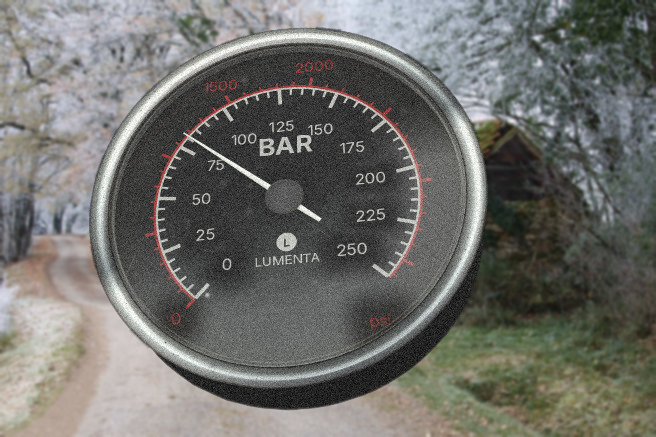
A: 80 bar
